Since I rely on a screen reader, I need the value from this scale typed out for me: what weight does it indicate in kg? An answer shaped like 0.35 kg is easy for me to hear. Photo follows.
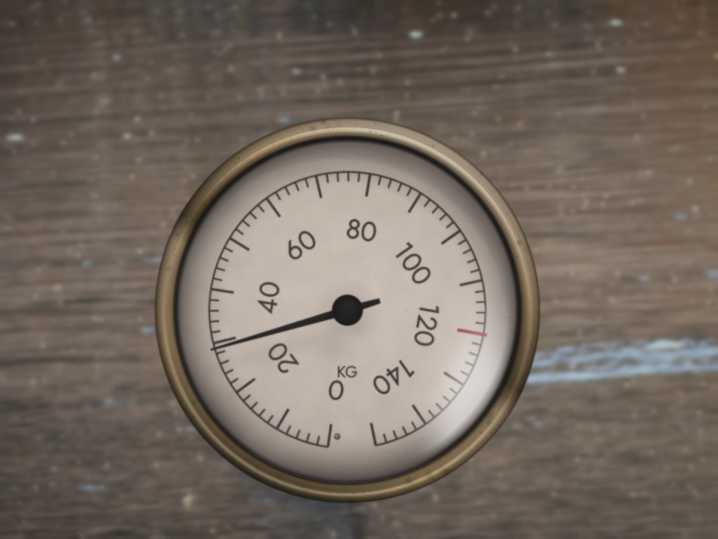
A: 29 kg
